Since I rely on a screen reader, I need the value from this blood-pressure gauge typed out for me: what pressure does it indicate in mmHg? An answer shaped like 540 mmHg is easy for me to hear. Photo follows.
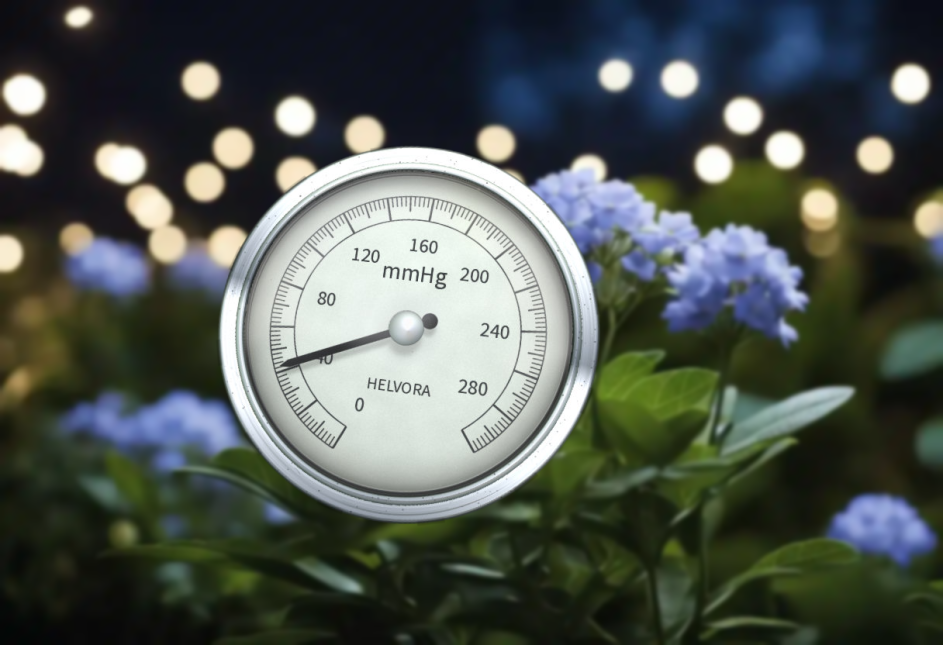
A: 42 mmHg
